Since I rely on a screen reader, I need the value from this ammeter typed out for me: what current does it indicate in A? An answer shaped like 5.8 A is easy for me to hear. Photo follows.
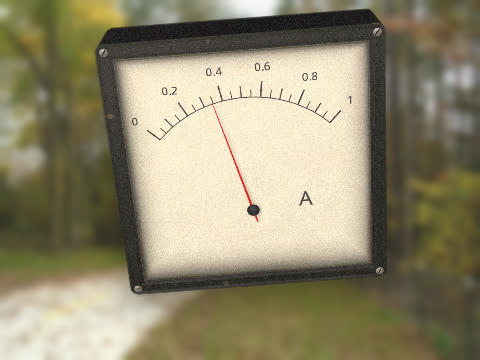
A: 0.35 A
